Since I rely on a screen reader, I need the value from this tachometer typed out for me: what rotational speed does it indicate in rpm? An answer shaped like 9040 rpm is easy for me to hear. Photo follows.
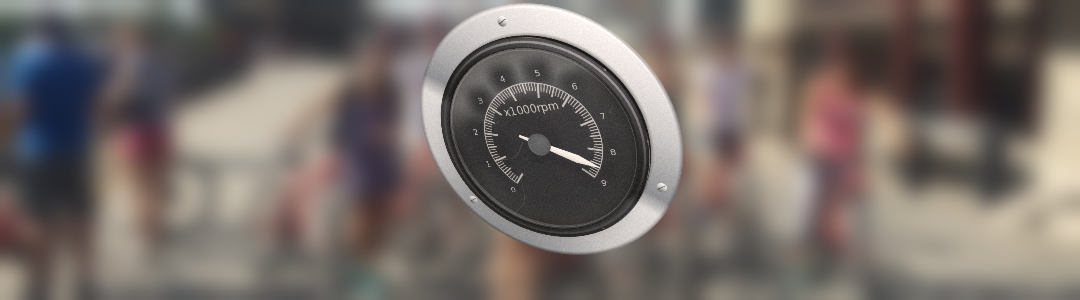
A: 8500 rpm
